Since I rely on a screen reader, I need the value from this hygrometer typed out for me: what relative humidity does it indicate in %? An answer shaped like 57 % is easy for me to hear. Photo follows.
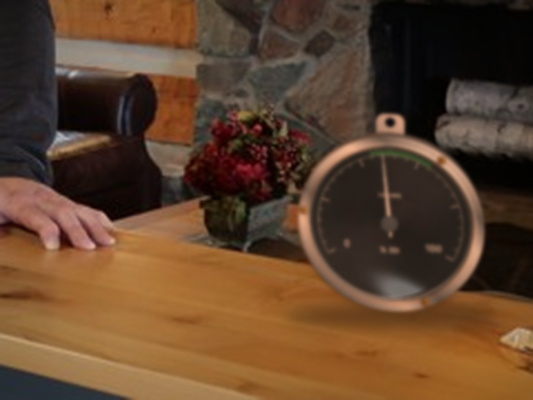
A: 48 %
